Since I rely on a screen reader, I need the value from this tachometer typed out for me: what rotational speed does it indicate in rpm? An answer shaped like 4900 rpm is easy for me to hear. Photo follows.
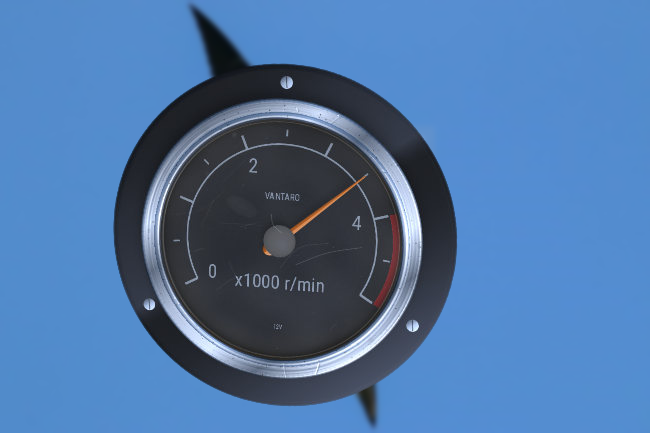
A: 3500 rpm
